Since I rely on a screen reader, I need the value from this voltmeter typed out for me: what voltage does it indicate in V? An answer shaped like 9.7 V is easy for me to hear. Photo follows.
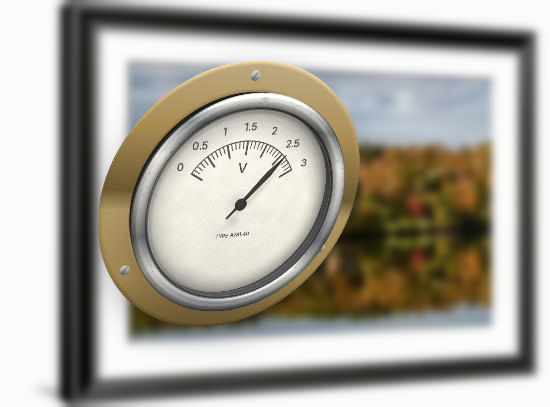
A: 2.5 V
